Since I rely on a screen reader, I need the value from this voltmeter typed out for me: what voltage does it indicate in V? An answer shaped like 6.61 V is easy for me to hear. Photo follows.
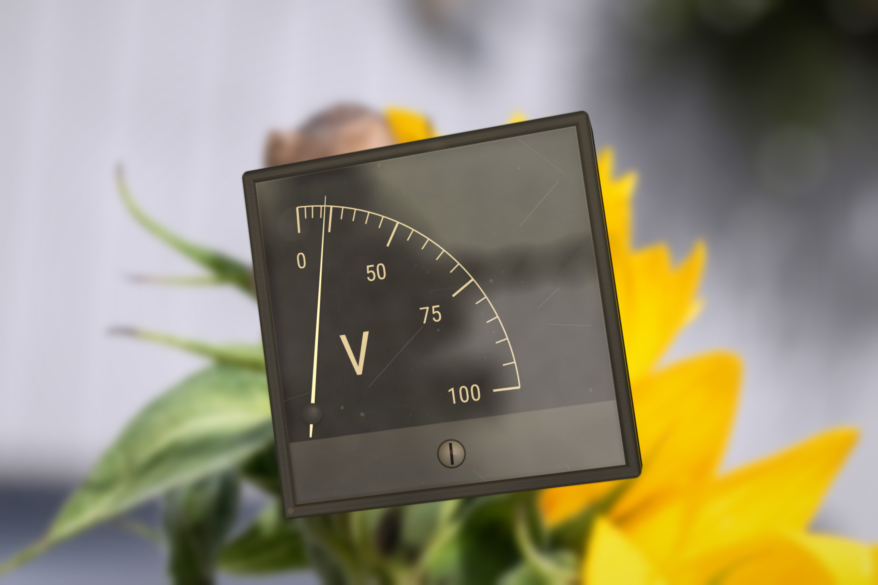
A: 22.5 V
